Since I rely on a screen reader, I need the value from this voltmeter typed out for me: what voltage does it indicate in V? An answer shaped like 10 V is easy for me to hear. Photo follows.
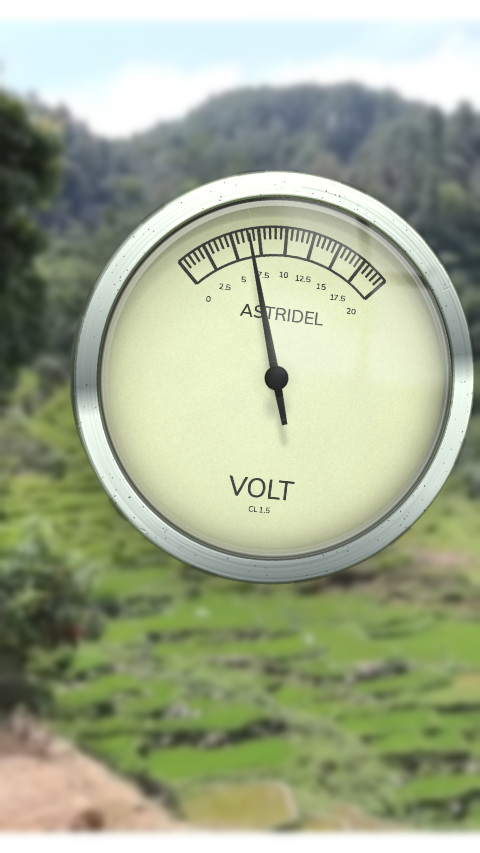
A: 6.5 V
